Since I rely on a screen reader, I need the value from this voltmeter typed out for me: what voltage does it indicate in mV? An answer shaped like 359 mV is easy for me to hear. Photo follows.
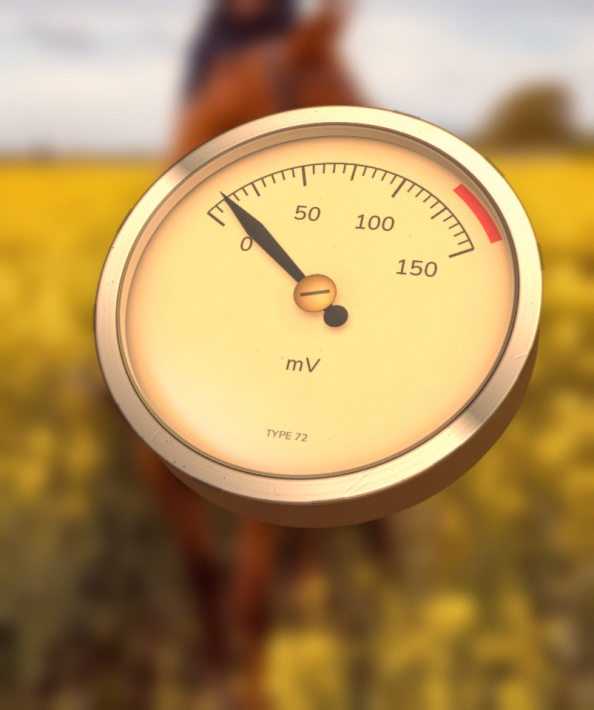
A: 10 mV
